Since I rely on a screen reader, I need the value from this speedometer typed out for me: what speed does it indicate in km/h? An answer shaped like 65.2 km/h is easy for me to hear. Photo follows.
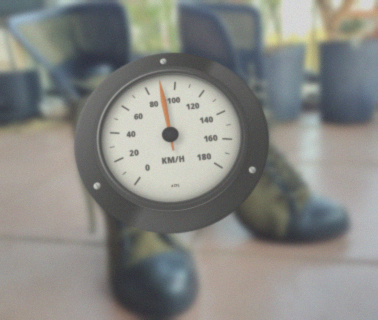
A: 90 km/h
